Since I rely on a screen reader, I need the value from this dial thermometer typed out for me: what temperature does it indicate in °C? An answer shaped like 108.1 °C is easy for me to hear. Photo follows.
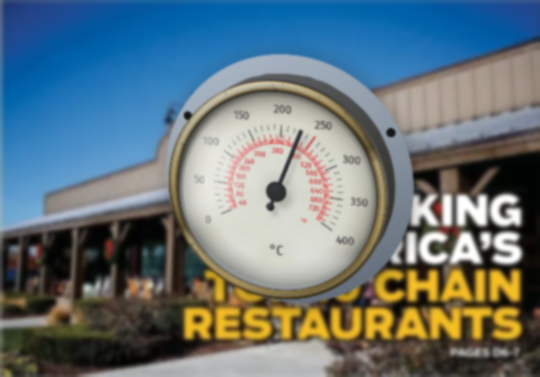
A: 230 °C
